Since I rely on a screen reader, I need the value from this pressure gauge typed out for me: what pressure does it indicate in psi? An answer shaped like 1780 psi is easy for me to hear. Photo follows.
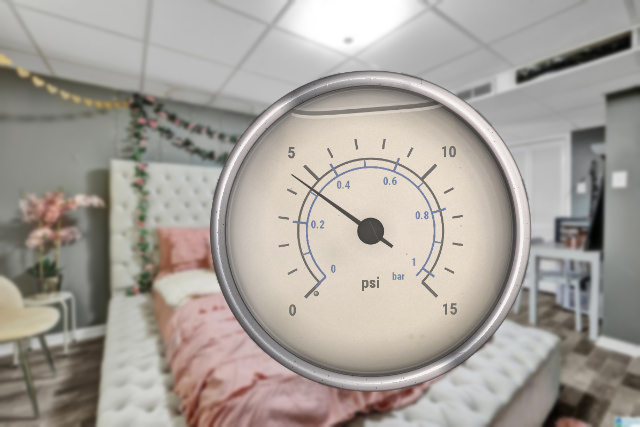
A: 4.5 psi
